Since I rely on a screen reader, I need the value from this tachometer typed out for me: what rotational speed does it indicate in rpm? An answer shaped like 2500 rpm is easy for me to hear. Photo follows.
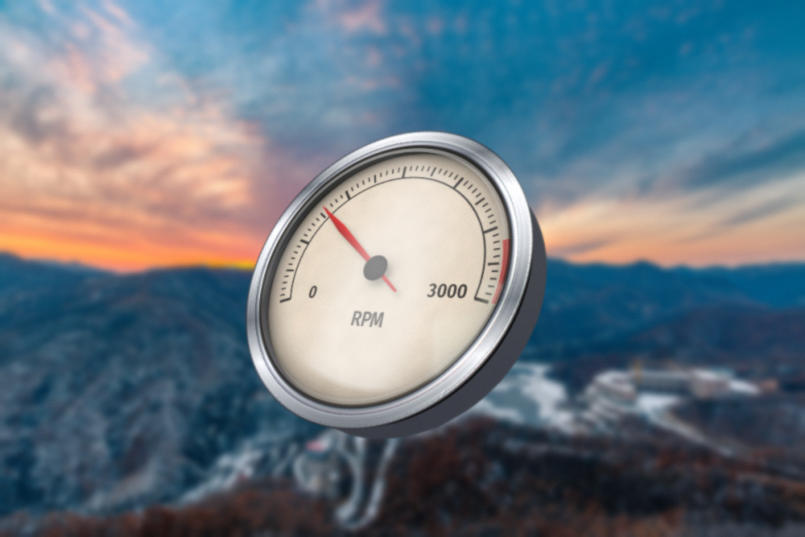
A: 800 rpm
